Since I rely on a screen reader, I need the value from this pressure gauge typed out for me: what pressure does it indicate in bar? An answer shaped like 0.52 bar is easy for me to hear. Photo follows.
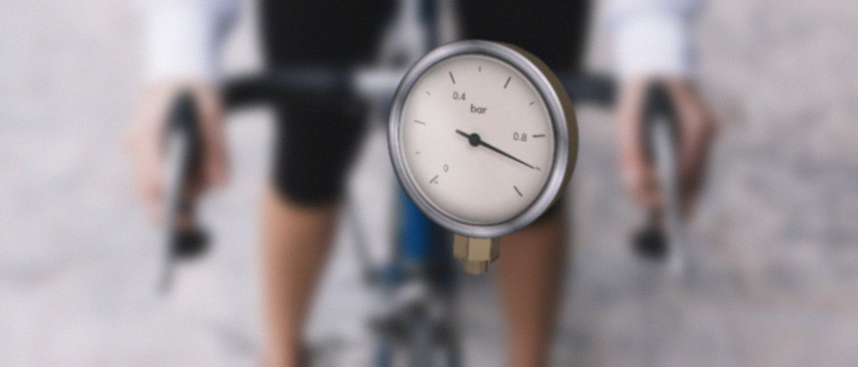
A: 0.9 bar
